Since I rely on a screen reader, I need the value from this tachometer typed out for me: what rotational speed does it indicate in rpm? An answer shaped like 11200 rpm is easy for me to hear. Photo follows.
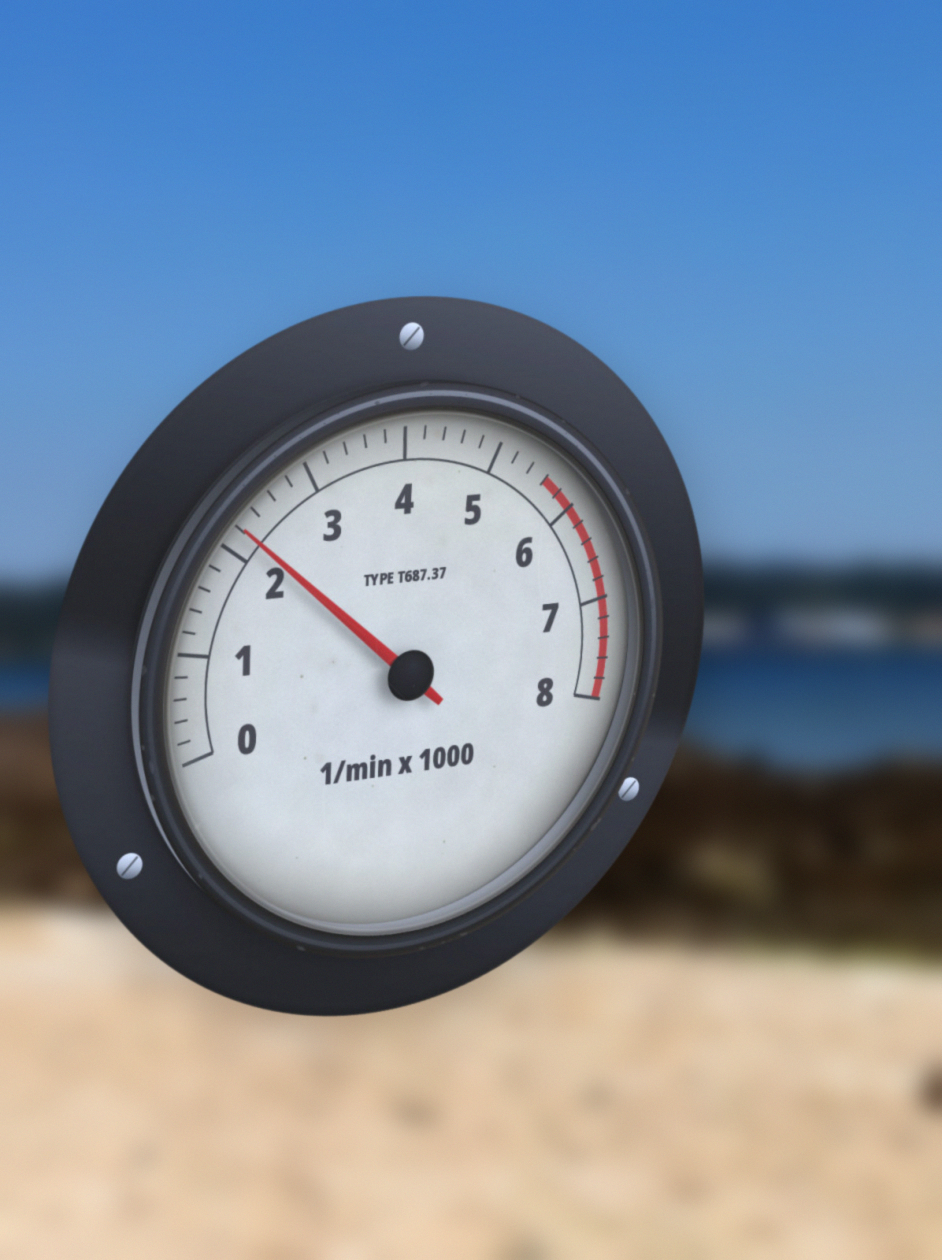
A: 2200 rpm
